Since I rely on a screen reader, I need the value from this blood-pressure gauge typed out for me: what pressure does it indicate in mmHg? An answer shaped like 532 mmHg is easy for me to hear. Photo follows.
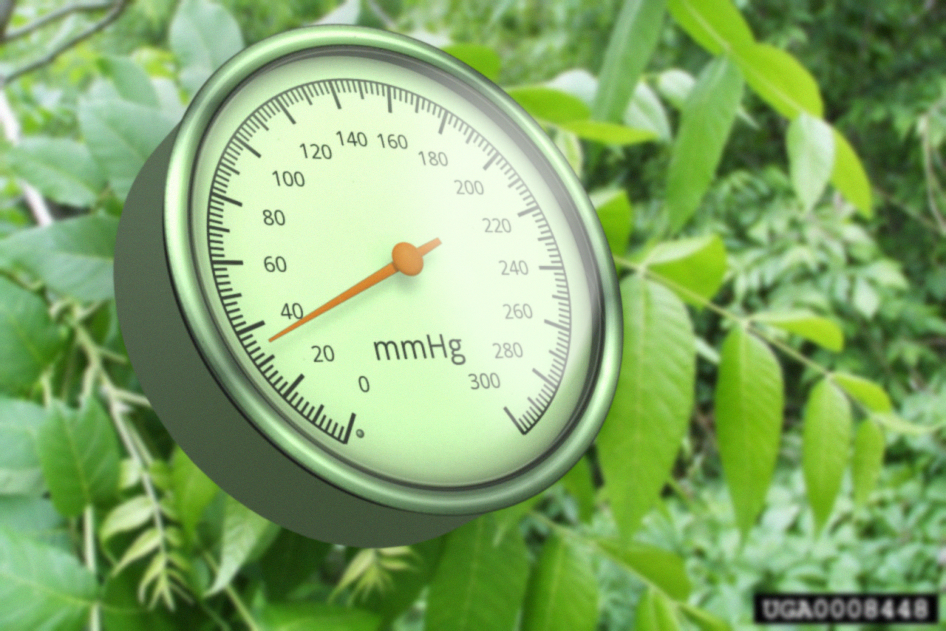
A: 34 mmHg
